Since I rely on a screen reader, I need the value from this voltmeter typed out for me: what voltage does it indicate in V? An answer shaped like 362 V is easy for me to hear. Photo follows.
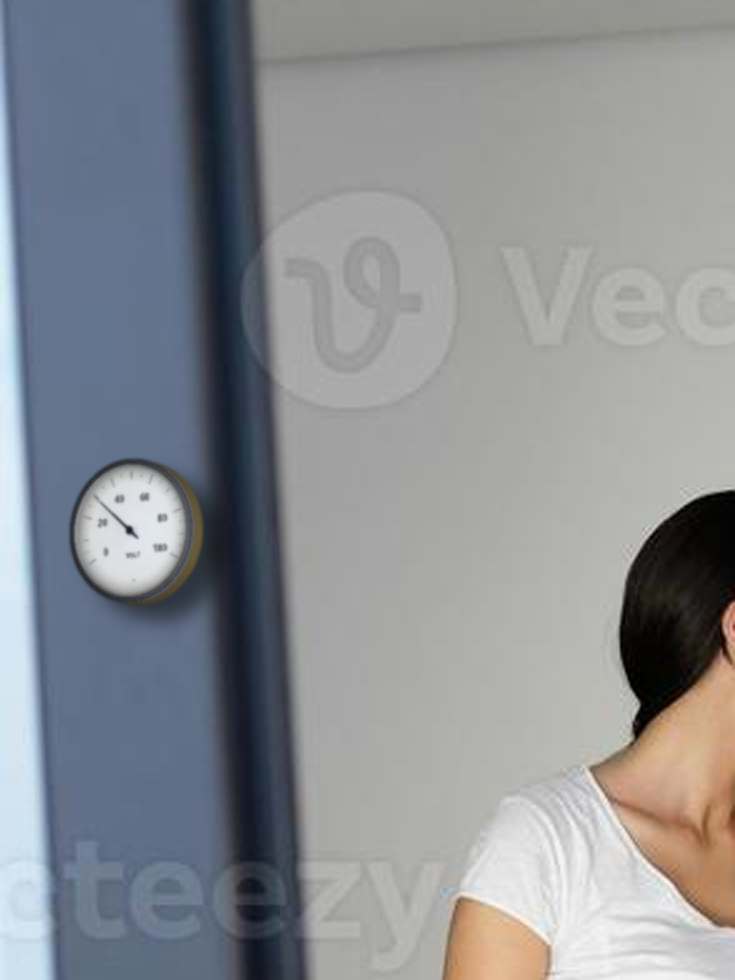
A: 30 V
